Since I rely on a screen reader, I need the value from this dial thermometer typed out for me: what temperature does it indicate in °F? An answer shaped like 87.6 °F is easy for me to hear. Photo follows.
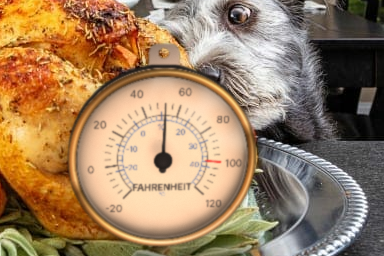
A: 52 °F
